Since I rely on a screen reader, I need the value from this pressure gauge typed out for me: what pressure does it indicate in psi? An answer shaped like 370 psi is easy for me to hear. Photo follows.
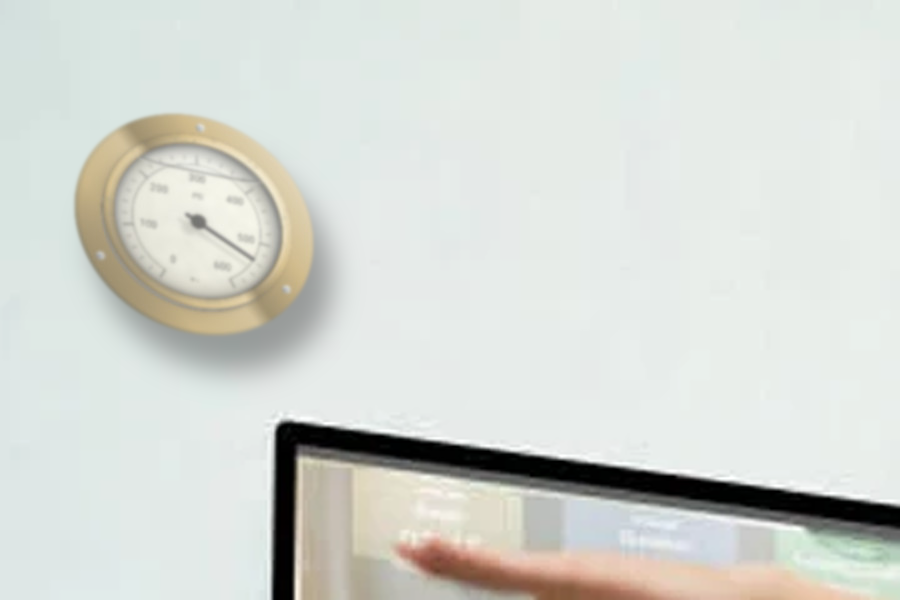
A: 540 psi
